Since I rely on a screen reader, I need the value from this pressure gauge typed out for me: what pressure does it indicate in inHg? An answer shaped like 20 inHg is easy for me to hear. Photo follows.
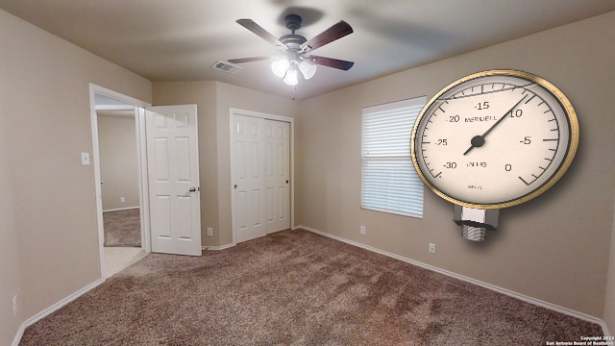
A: -10.5 inHg
